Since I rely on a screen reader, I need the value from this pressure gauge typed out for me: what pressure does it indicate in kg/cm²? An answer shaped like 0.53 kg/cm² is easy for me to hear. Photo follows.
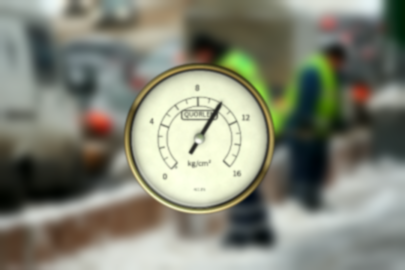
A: 10 kg/cm²
